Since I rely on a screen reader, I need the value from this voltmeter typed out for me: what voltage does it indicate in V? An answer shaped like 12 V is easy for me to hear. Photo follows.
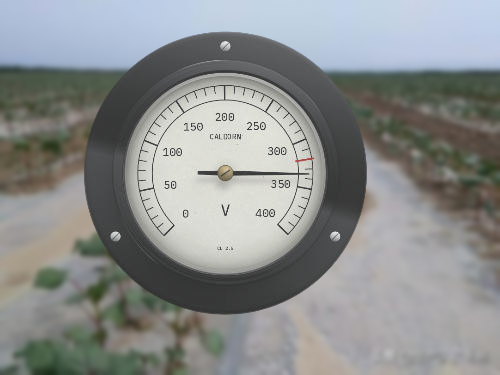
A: 335 V
